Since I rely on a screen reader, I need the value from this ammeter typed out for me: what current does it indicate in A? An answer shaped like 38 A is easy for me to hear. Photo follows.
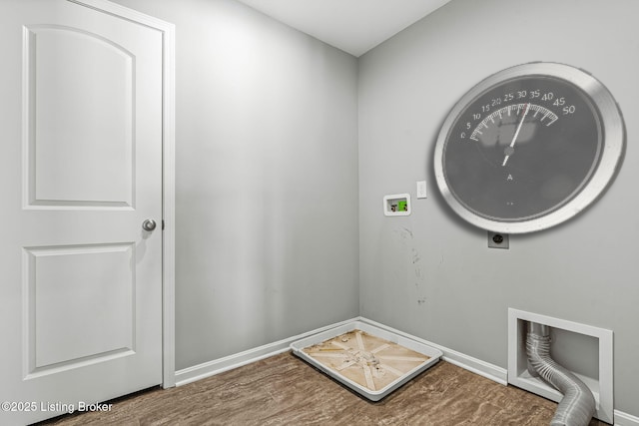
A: 35 A
